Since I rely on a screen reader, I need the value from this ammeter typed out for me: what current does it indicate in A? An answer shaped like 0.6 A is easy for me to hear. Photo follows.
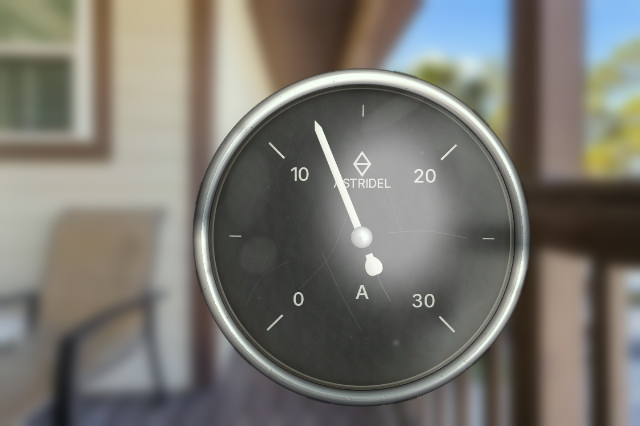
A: 12.5 A
